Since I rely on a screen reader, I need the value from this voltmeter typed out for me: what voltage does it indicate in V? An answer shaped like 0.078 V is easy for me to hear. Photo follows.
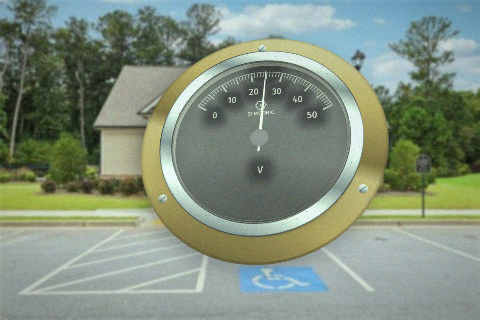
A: 25 V
